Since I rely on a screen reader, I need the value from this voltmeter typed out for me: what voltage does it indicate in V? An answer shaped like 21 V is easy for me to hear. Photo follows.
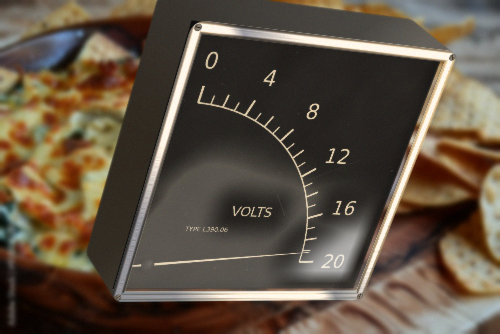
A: 19 V
